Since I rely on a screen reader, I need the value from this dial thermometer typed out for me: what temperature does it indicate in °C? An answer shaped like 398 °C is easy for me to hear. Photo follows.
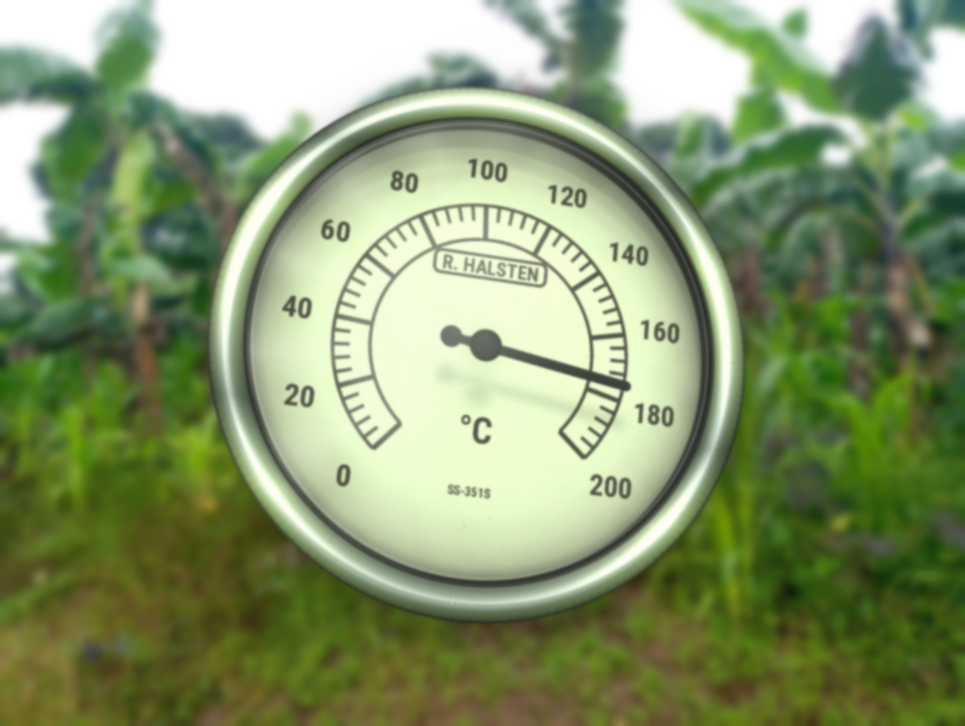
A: 176 °C
